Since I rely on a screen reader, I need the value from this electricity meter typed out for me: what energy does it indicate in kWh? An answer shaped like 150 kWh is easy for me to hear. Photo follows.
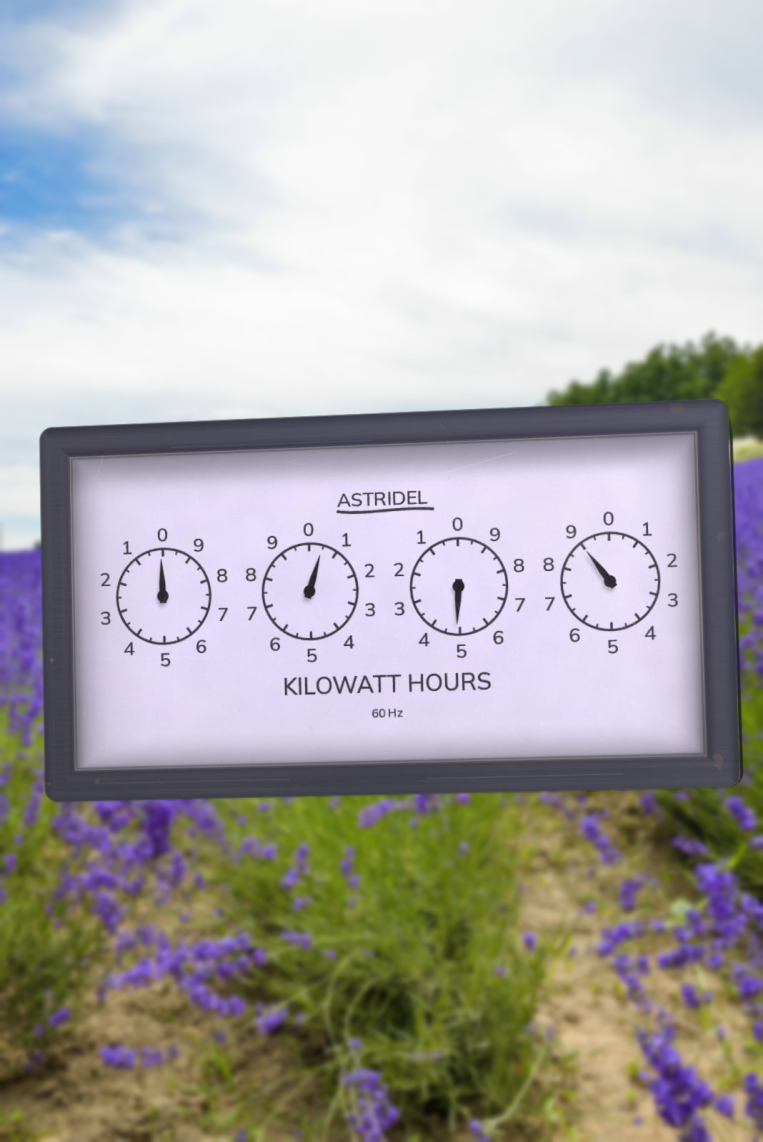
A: 49 kWh
